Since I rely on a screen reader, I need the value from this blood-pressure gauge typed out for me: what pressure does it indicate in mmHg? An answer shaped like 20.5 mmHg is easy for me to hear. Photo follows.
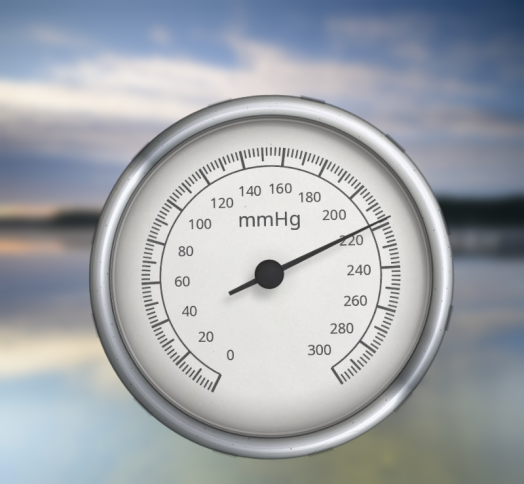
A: 218 mmHg
